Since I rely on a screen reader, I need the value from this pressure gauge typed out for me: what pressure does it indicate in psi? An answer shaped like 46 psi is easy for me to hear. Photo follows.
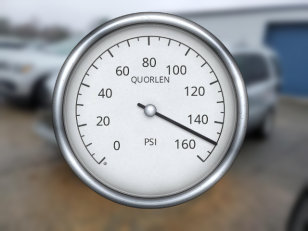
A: 150 psi
